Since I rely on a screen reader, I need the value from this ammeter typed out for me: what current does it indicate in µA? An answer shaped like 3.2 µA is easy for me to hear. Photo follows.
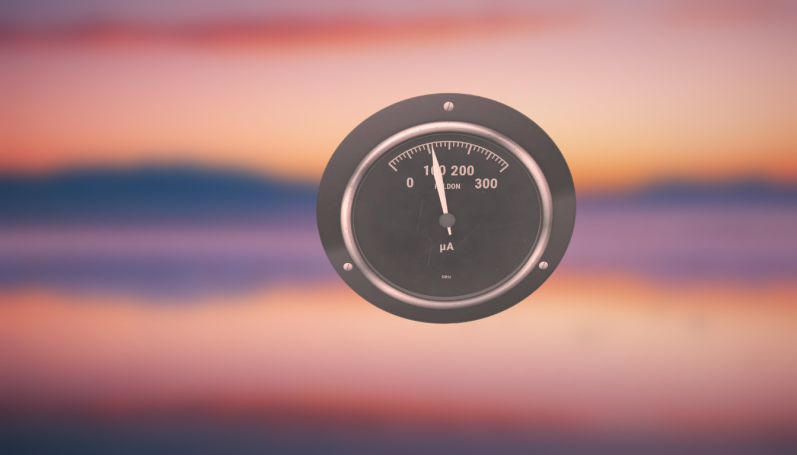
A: 110 µA
